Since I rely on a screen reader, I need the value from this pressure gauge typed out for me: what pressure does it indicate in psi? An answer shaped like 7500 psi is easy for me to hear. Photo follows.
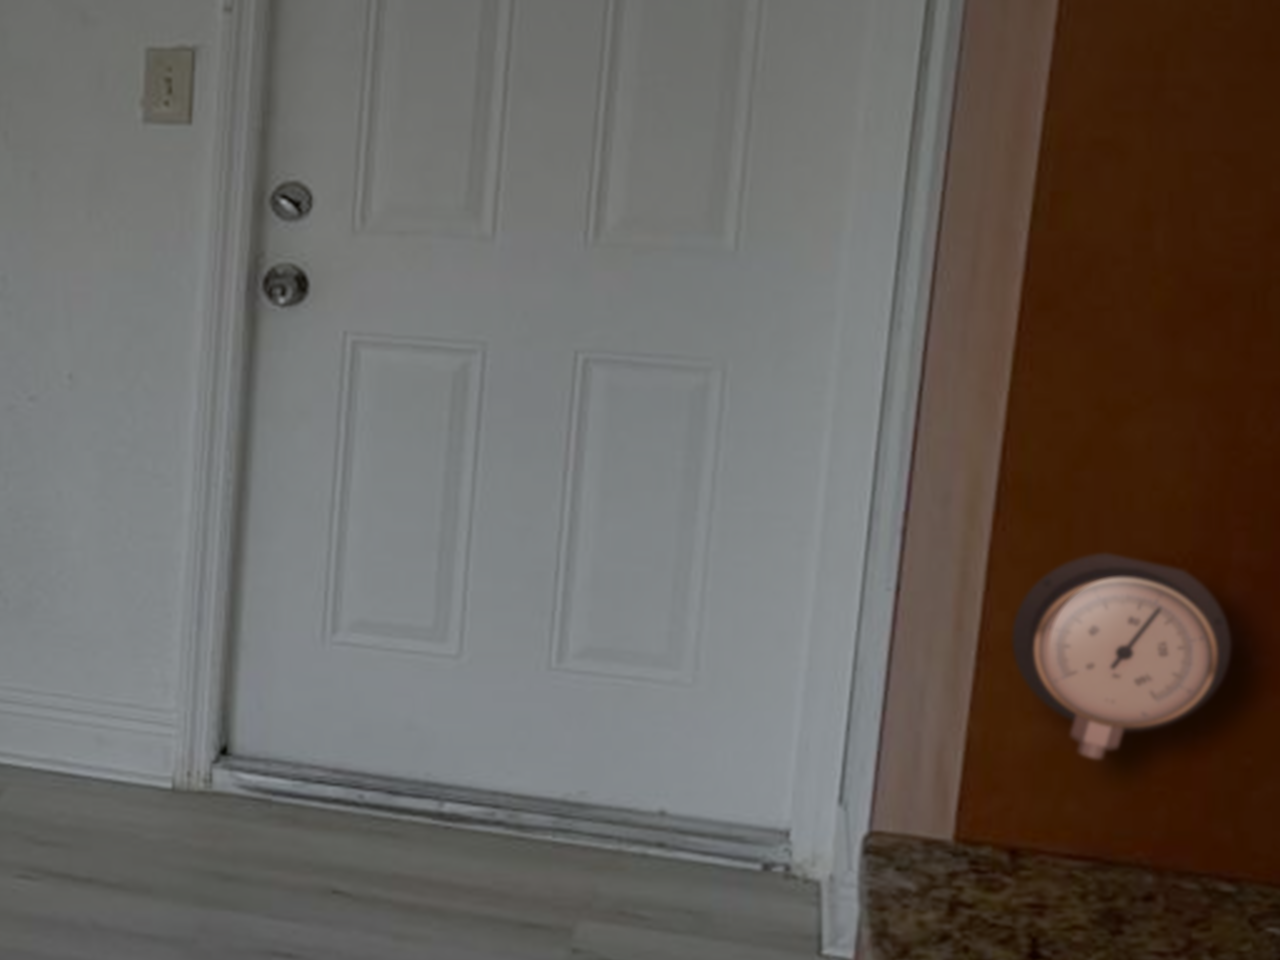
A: 90 psi
